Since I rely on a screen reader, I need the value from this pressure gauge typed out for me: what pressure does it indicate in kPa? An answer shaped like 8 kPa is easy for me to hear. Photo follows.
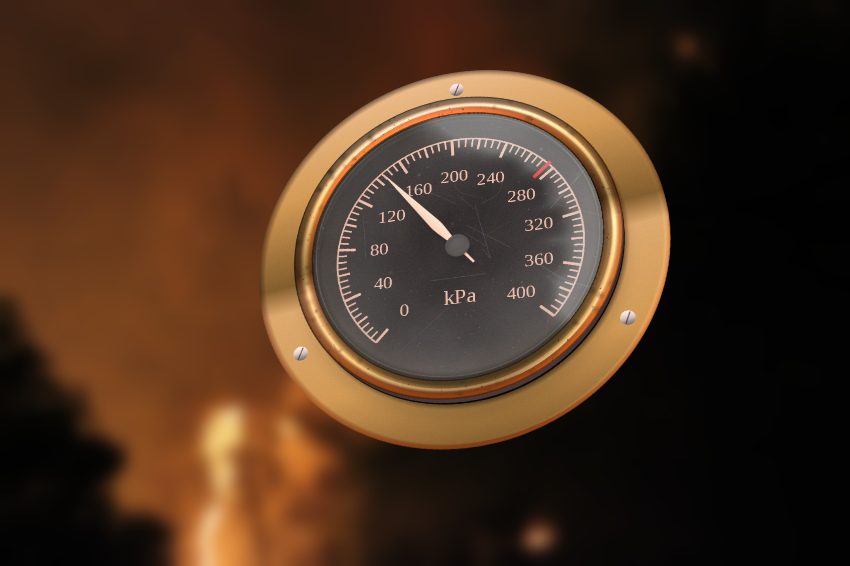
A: 145 kPa
